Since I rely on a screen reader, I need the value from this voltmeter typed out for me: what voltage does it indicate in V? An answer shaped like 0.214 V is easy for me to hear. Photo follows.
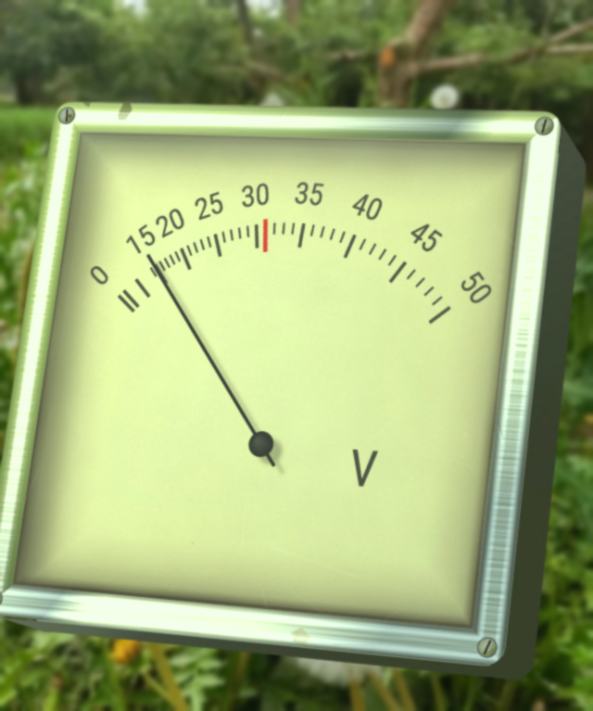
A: 15 V
